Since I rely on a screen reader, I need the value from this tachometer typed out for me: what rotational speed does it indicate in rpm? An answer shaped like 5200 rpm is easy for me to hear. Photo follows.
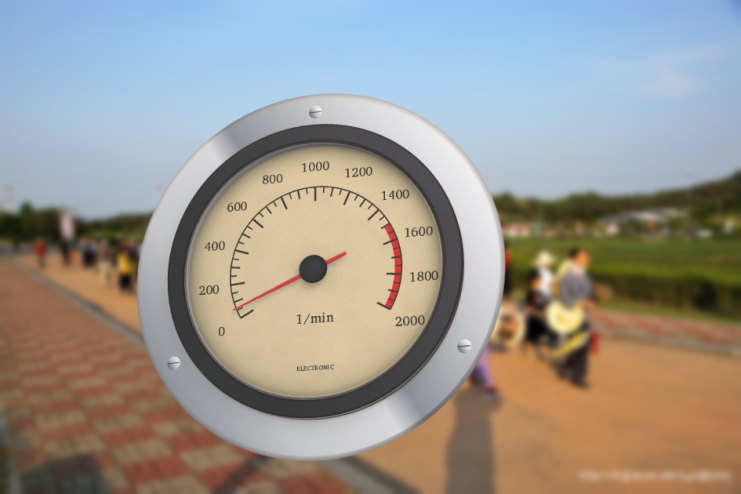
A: 50 rpm
